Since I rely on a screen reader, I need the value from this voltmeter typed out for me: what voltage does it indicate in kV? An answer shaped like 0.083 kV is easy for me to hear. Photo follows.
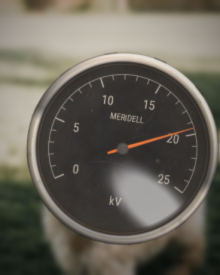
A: 19.5 kV
